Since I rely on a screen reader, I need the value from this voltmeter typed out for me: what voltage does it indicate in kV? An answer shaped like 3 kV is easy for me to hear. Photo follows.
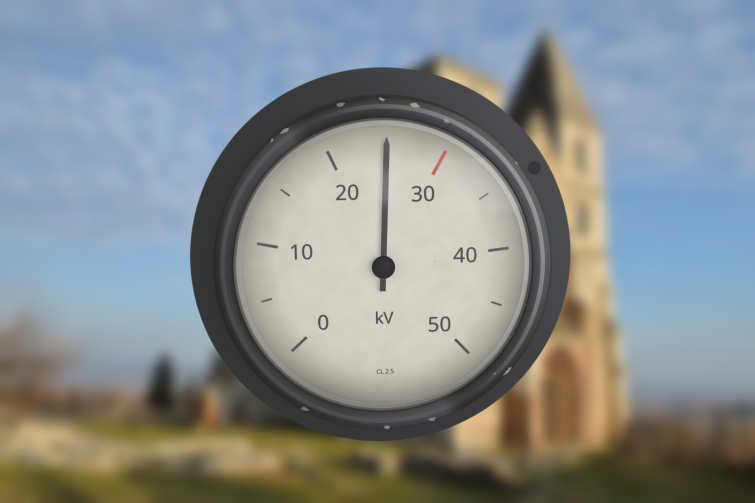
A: 25 kV
